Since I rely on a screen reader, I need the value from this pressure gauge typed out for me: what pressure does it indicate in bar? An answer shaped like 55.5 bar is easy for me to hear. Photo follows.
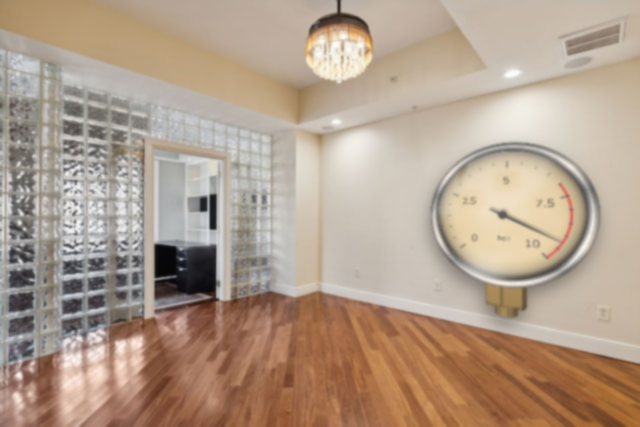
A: 9.25 bar
